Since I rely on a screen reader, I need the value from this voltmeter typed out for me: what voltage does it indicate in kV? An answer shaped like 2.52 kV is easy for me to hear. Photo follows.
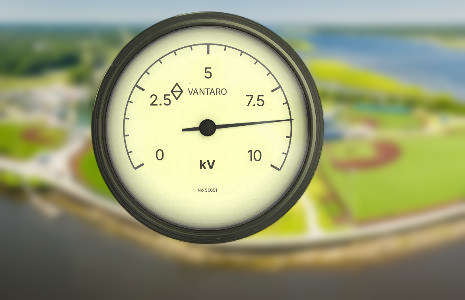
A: 8.5 kV
